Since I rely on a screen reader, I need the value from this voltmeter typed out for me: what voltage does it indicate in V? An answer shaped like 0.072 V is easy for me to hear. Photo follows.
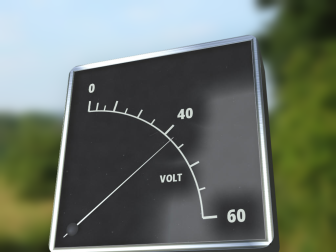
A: 42.5 V
